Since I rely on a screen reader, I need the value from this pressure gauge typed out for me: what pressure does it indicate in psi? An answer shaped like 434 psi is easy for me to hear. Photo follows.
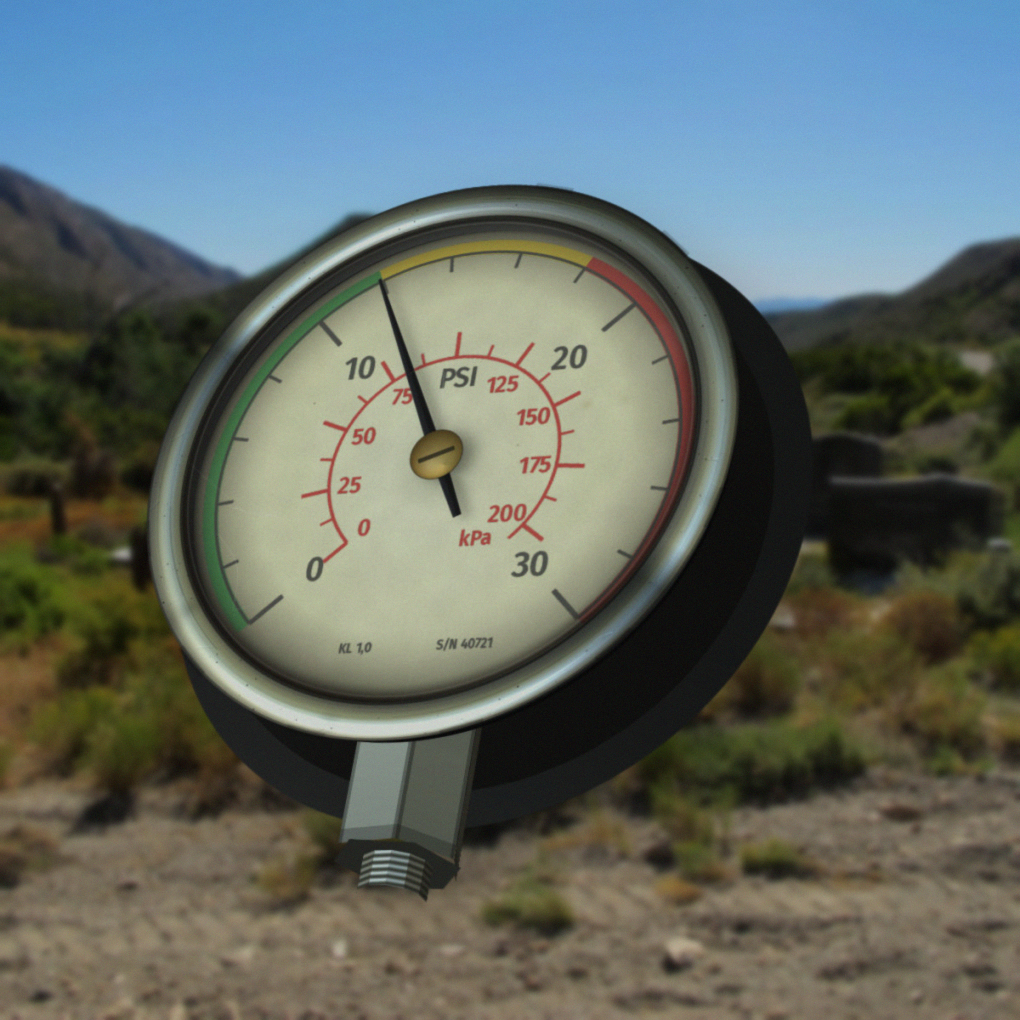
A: 12 psi
